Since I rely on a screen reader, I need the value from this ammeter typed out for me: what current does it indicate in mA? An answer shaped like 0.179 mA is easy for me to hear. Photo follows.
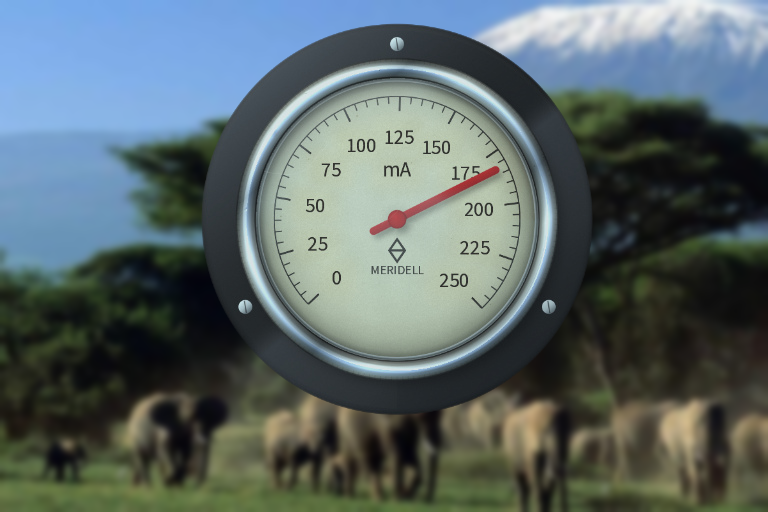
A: 182.5 mA
